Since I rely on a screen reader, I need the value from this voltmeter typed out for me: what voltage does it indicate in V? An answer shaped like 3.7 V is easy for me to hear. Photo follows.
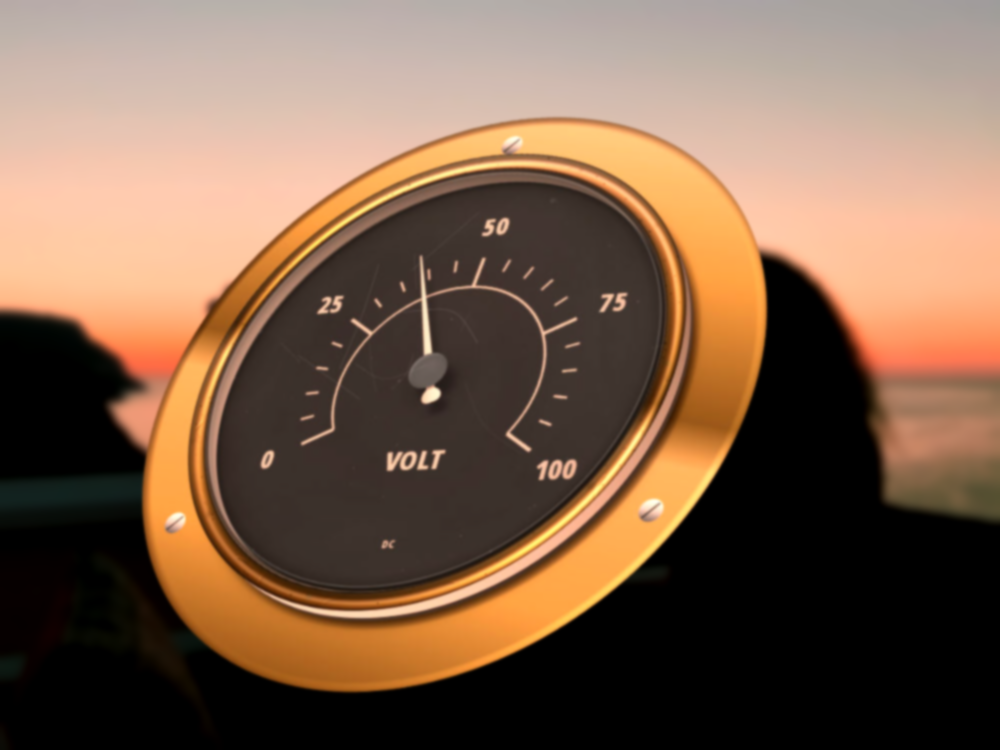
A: 40 V
